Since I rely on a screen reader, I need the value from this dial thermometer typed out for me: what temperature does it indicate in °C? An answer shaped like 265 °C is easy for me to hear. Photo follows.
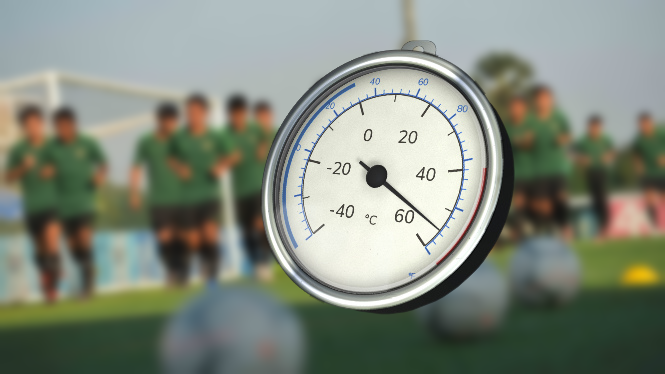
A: 55 °C
